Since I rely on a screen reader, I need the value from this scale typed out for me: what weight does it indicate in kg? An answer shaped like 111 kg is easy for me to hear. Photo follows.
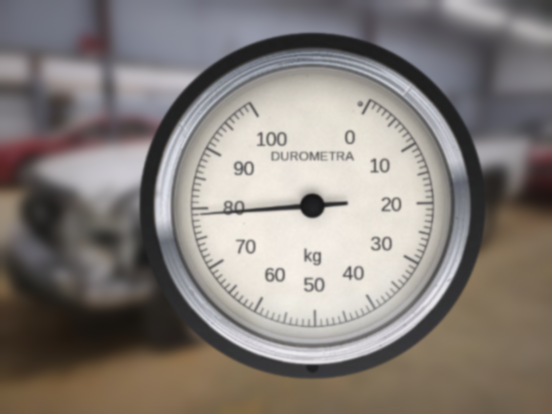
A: 79 kg
